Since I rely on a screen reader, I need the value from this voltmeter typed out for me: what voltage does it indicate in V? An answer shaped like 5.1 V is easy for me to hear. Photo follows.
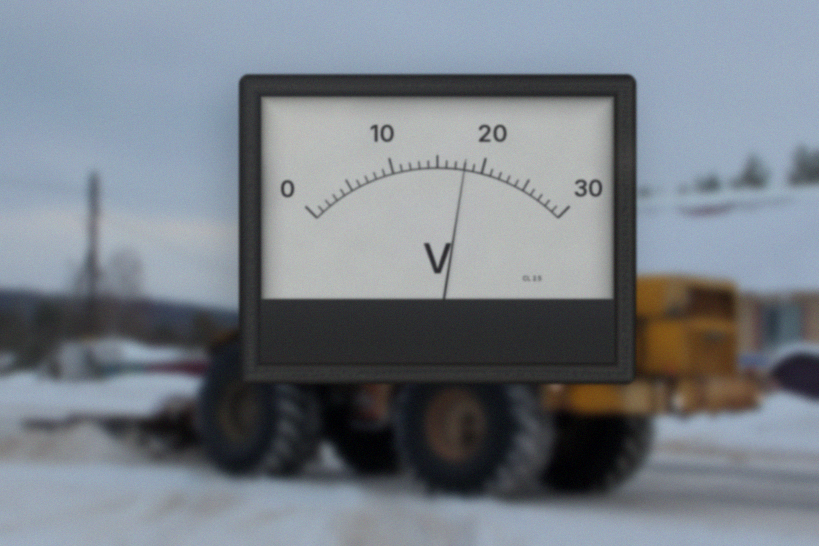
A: 18 V
